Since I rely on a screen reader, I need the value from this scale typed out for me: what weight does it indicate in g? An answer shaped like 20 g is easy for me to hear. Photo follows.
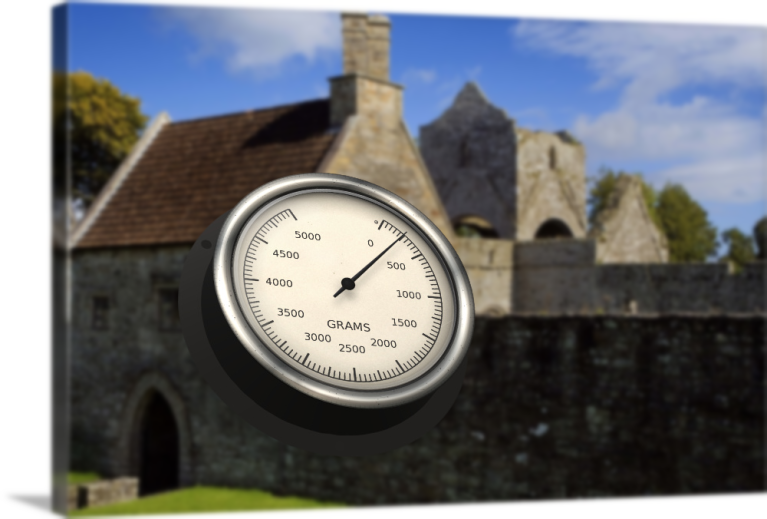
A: 250 g
